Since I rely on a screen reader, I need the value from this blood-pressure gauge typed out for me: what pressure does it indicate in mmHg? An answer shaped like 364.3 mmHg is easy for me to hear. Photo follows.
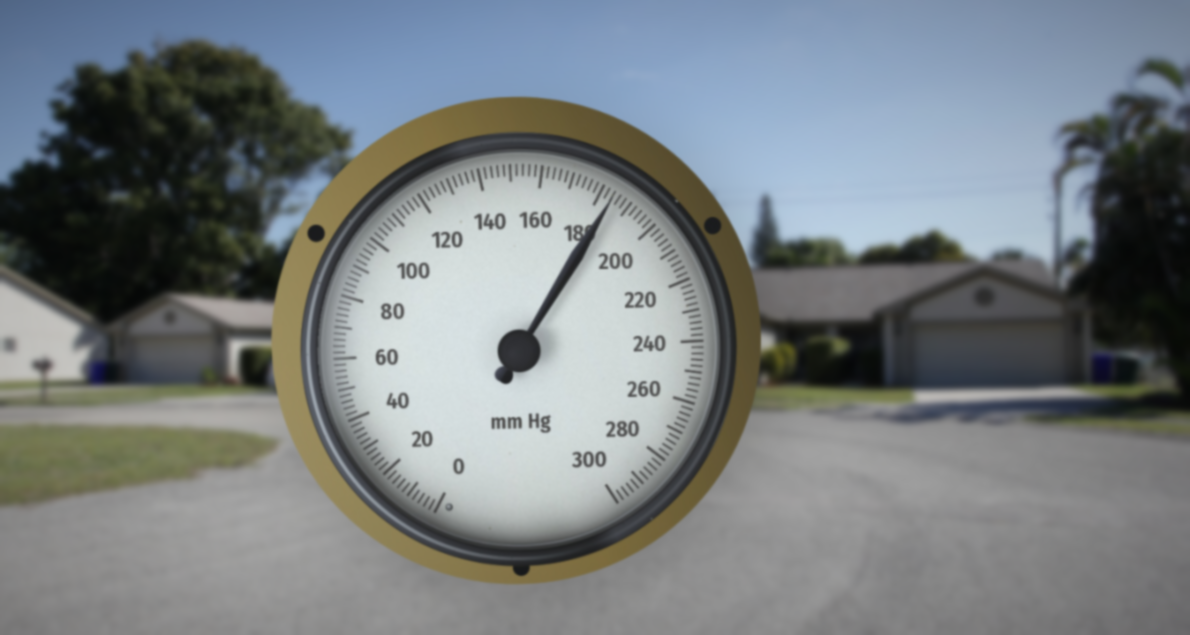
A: 184 mmHg
